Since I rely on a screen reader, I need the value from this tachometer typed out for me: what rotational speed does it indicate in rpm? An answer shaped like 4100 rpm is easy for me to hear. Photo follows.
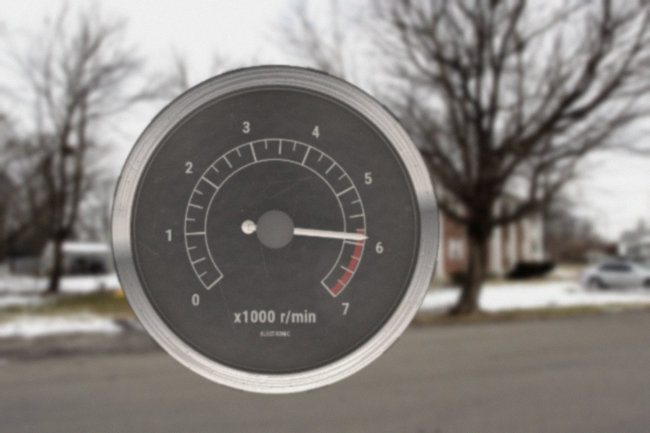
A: 5875 rpm
